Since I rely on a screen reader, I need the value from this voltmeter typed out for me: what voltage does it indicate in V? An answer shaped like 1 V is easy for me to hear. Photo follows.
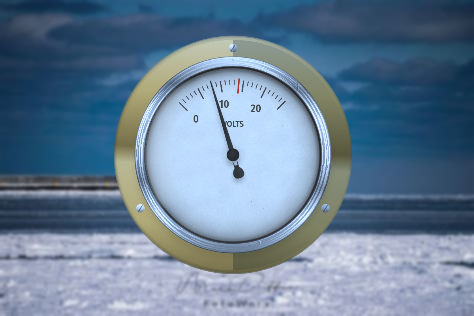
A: 8 V
